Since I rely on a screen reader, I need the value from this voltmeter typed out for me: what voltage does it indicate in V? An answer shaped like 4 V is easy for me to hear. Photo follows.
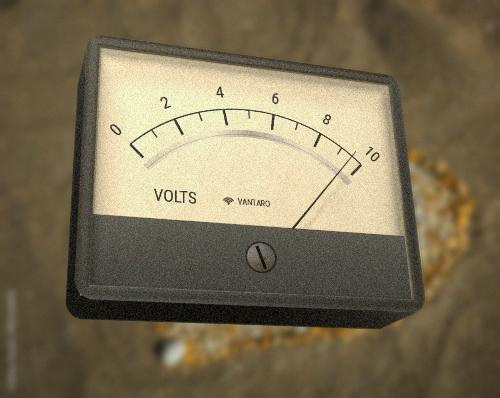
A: 9.5 V
